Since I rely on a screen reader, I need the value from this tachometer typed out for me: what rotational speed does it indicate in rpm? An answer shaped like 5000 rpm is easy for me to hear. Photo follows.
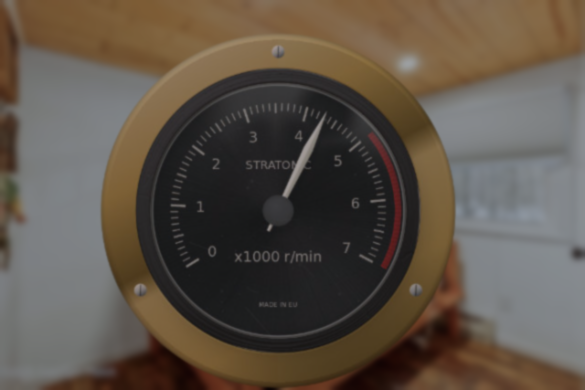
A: 4300 rpm
